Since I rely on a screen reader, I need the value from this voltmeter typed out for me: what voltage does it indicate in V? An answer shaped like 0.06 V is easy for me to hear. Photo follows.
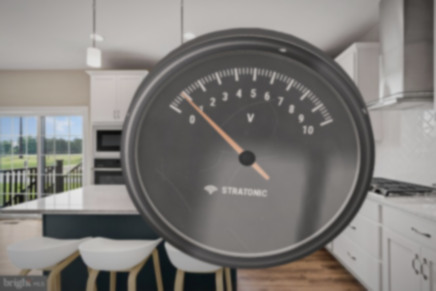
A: 1 V
